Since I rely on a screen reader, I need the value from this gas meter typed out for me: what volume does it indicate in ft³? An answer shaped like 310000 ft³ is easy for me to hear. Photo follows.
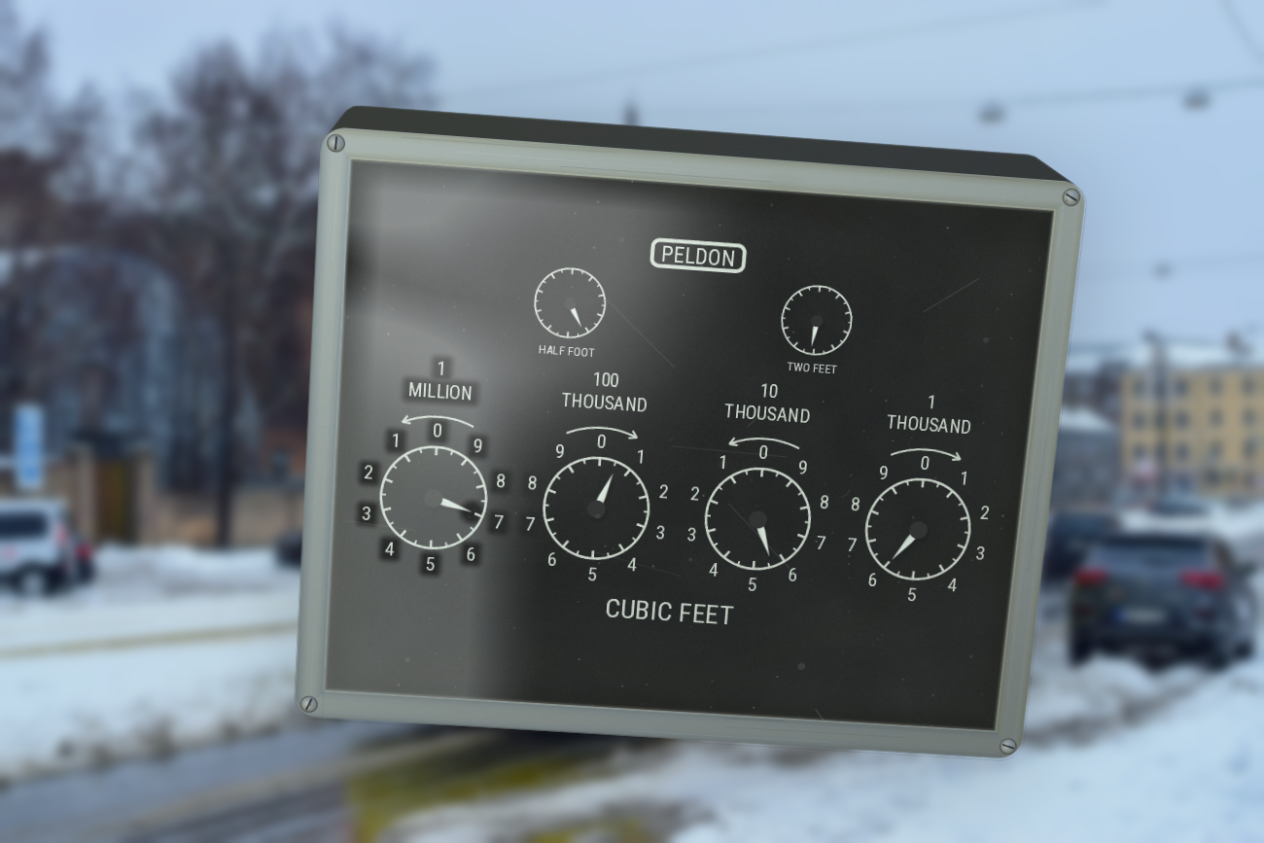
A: 705600 ft³
